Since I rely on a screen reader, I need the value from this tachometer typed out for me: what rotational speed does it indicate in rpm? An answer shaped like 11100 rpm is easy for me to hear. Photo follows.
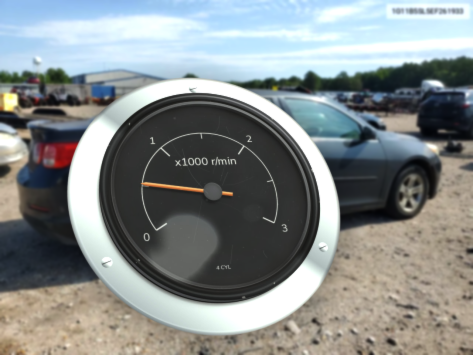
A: 500 rpm
